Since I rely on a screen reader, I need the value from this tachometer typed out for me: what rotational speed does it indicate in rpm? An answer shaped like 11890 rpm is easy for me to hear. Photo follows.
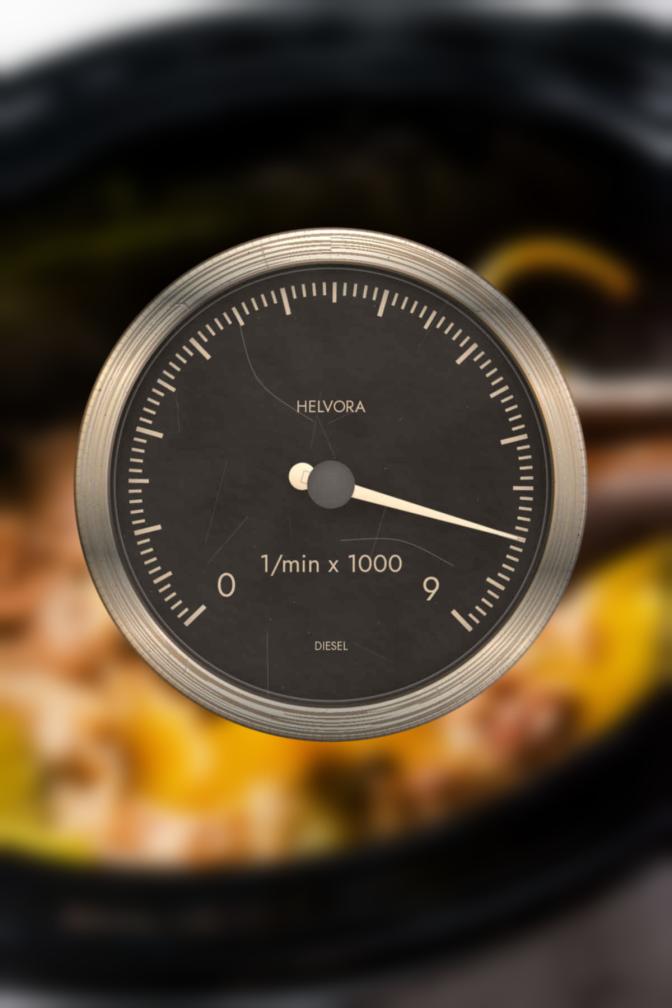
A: 8000 rpm
